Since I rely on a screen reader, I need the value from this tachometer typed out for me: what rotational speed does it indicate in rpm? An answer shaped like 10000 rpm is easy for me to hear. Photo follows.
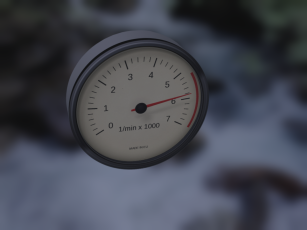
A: 5800 rpm
